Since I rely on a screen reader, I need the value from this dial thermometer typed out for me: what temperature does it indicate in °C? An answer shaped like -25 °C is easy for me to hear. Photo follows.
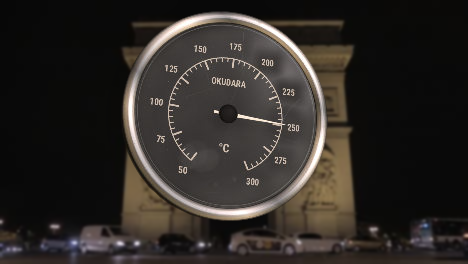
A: 250 °C
